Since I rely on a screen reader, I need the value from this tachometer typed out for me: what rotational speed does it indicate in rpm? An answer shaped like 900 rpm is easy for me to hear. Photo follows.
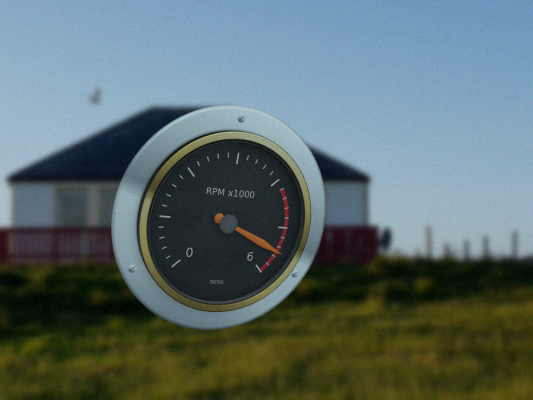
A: 5500 rpm
